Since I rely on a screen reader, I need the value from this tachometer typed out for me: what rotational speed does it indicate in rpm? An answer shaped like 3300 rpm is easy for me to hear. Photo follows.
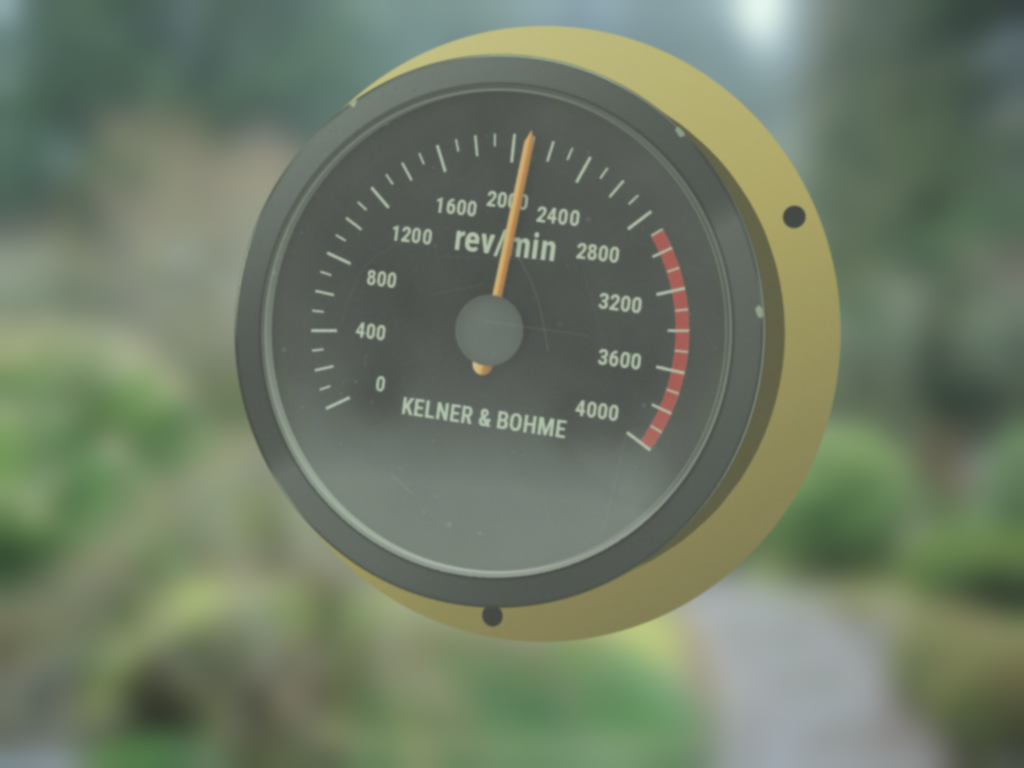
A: 2100 rpm
